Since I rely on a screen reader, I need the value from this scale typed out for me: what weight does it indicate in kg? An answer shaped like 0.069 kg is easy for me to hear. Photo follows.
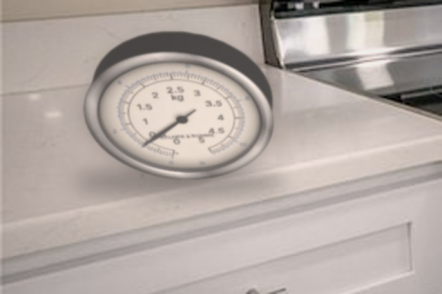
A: 0.5 kg
